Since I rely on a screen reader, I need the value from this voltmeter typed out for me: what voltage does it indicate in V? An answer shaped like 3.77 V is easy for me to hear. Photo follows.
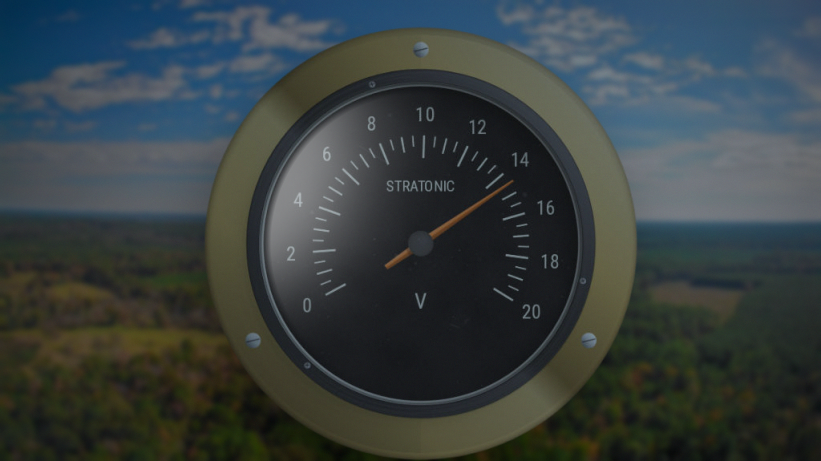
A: 14.5 V
